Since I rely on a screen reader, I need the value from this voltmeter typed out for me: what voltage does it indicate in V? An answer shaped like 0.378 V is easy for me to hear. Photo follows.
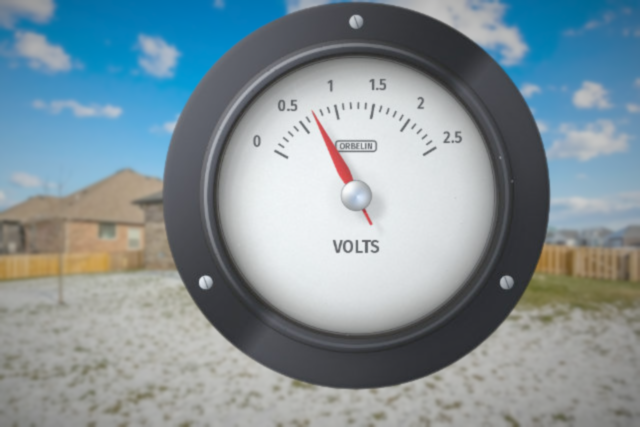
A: 0.7 V
